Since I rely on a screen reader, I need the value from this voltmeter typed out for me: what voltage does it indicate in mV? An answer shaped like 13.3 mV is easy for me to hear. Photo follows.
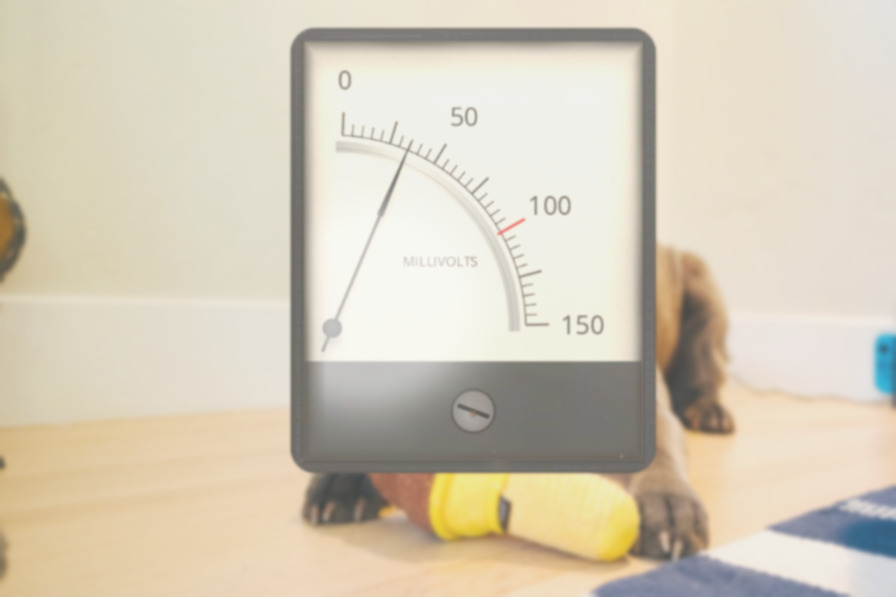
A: 35 mV
